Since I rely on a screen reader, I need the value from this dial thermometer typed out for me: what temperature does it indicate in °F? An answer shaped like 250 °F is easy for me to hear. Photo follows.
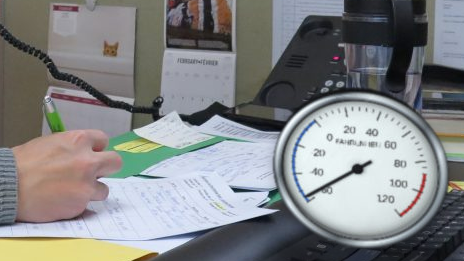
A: -56 °F
